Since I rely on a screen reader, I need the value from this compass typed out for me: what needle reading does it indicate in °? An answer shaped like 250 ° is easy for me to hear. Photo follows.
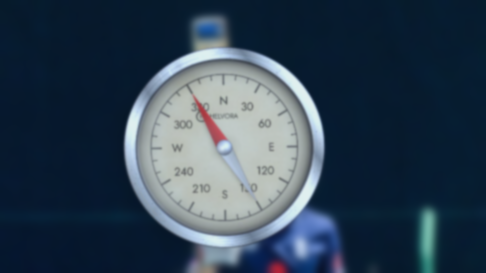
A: 330 °
